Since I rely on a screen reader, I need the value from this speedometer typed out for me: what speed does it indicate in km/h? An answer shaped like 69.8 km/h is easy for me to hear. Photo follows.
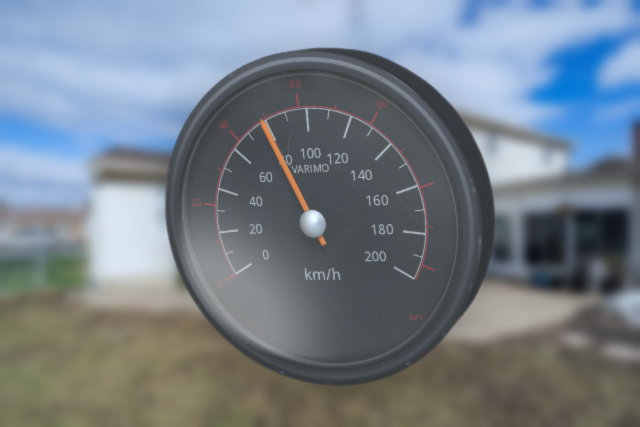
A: 80 km/h
